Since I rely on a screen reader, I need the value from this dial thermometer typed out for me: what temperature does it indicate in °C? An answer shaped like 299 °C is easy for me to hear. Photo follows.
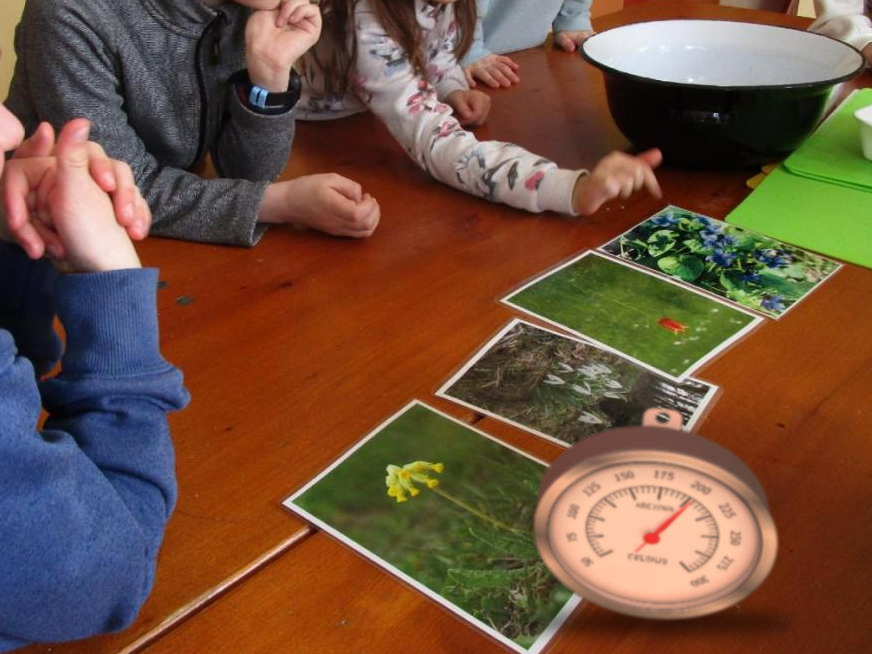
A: 200 °C
